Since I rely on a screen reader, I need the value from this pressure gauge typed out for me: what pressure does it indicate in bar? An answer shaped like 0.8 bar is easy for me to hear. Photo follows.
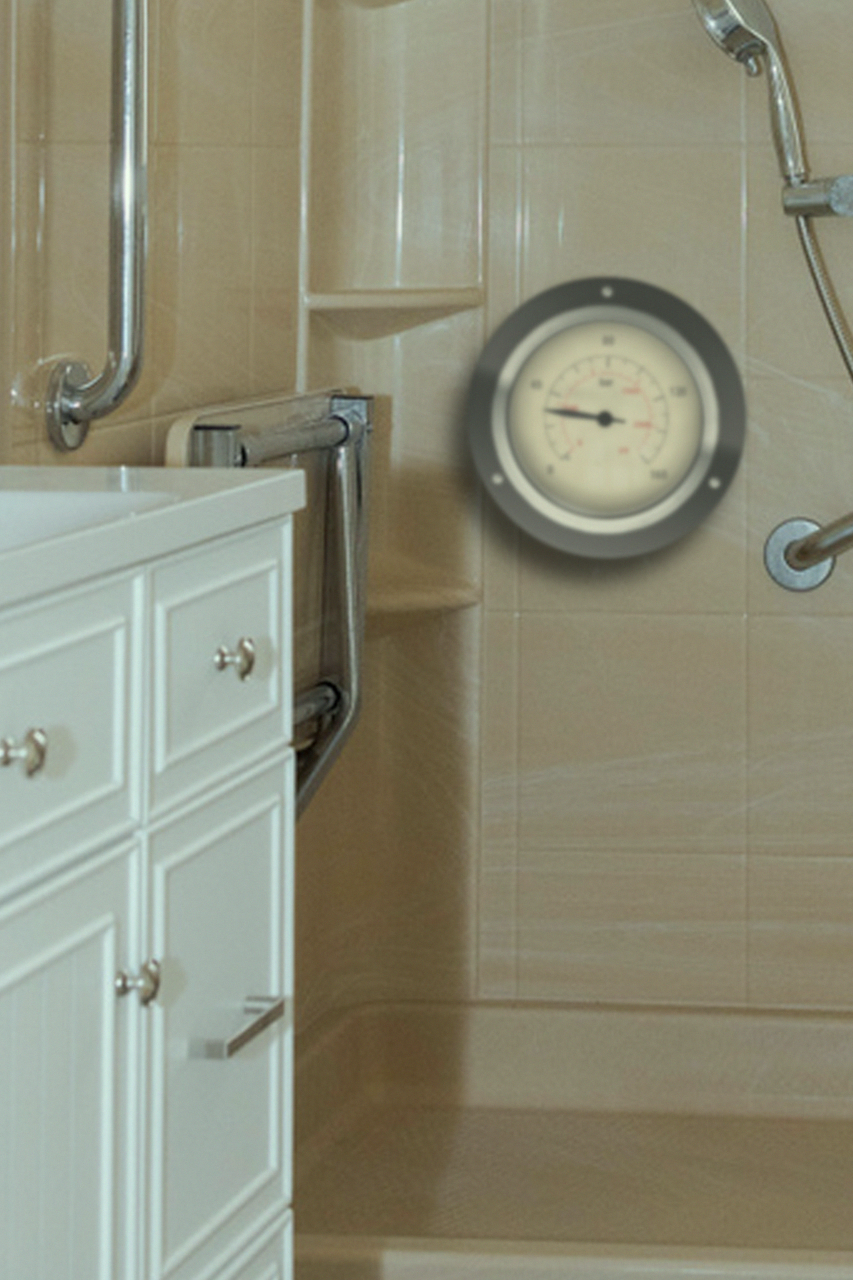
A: 30 bar
